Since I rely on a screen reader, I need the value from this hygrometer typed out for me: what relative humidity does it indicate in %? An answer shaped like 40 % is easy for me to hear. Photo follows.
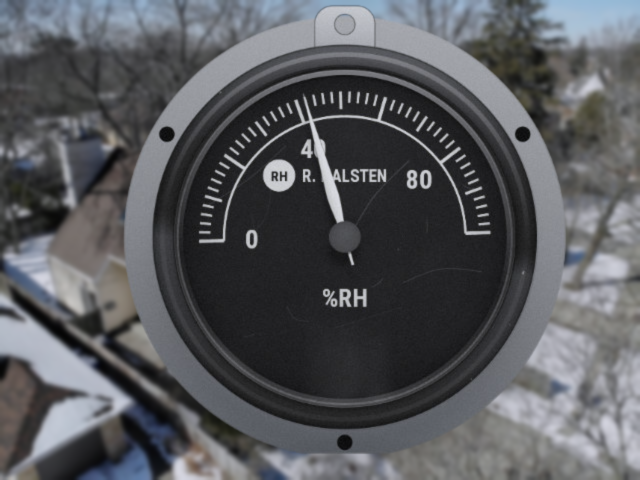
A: 42 %
